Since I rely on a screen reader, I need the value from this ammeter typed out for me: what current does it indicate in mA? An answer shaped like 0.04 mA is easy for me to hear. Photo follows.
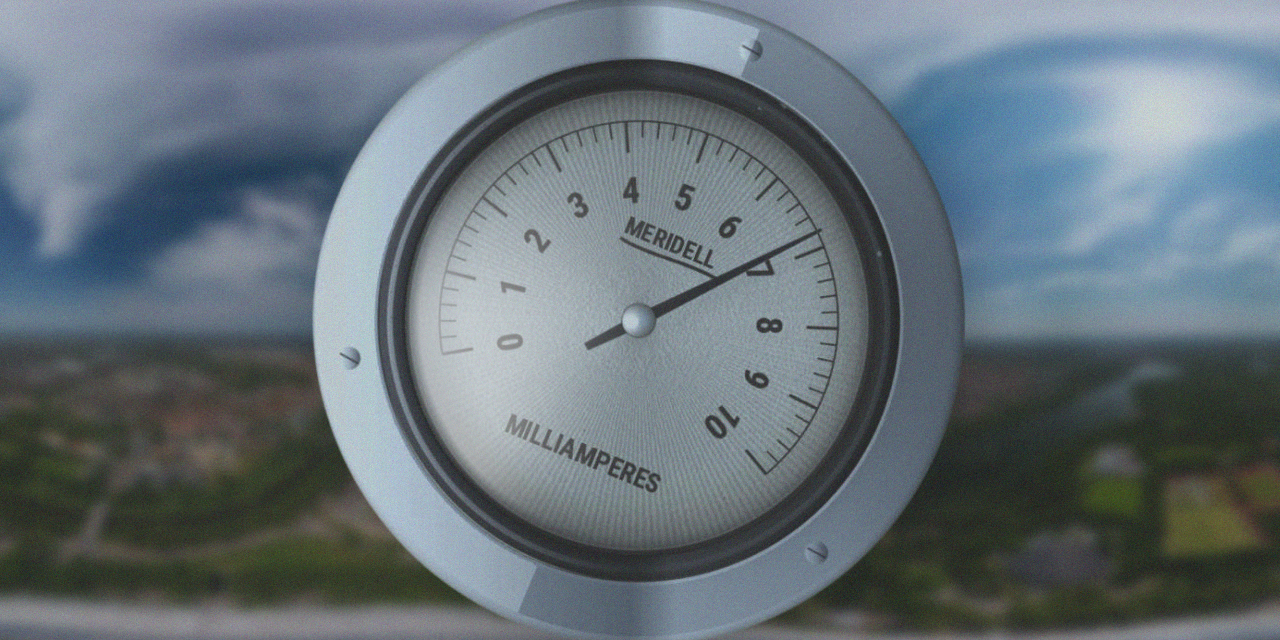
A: 6.8 mA
